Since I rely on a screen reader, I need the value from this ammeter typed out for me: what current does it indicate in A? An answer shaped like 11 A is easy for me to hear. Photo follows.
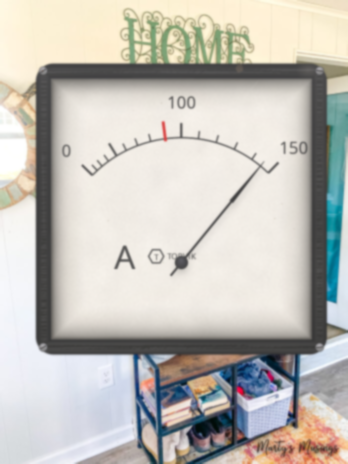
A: 145 A
